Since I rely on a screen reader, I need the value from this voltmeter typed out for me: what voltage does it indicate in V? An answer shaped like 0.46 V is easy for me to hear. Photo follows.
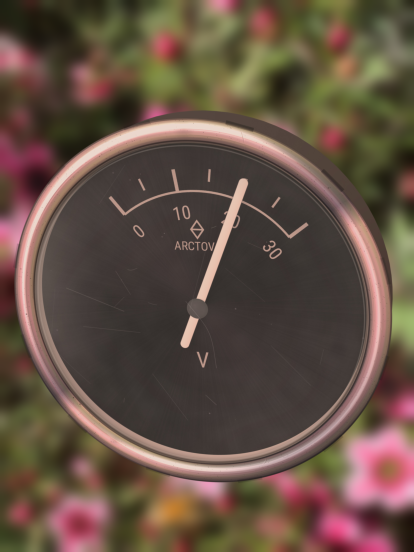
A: 20 V
